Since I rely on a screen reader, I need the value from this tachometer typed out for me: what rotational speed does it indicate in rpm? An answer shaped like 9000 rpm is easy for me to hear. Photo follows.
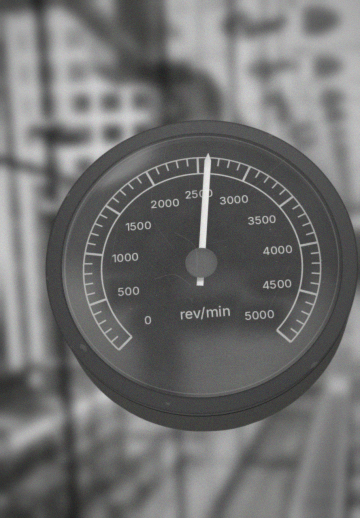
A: 2600 rpm
